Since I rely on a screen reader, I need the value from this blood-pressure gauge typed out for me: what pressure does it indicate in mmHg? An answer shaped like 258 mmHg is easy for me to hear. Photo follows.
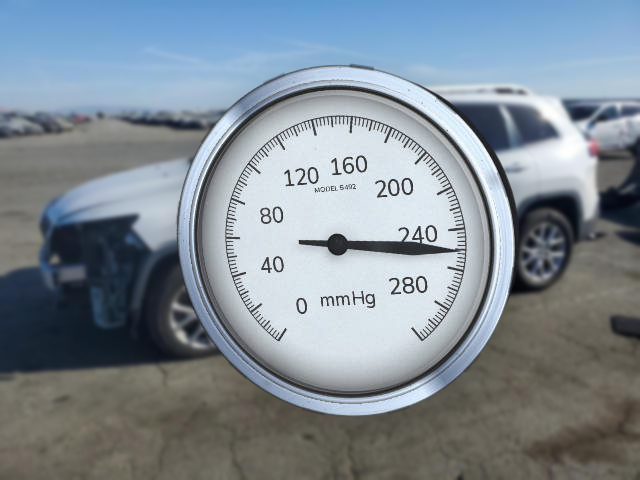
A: 250 mmHg
